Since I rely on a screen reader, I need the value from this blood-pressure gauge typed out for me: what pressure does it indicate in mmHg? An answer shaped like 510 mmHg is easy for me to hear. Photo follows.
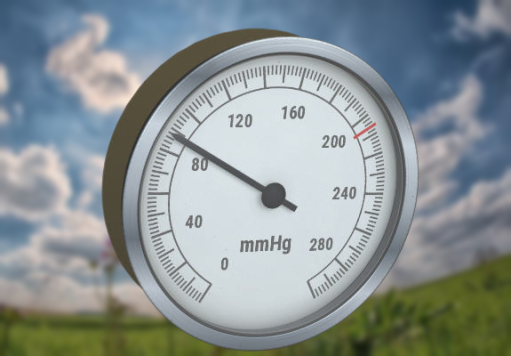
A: 88 mmHg
